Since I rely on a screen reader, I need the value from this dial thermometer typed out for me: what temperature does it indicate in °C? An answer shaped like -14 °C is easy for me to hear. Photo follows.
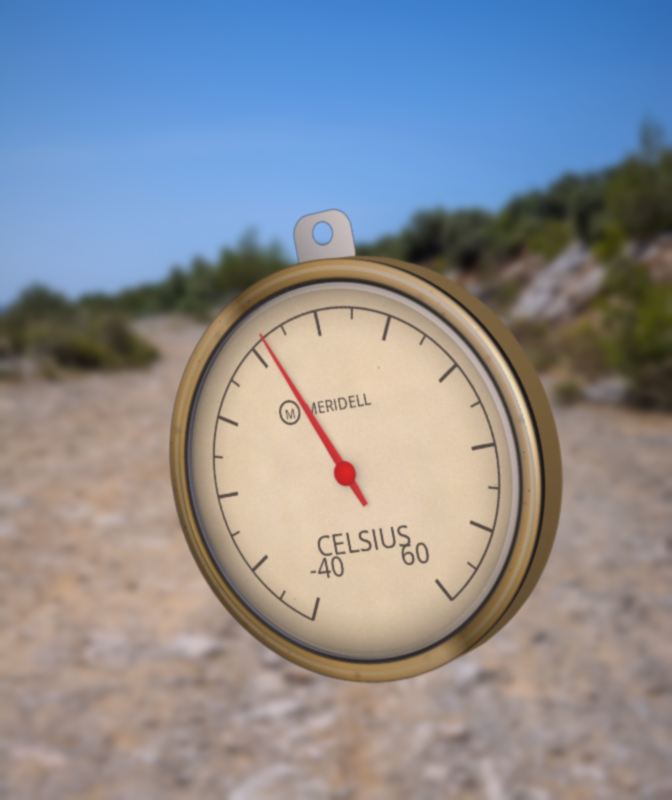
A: 2.5 °C
